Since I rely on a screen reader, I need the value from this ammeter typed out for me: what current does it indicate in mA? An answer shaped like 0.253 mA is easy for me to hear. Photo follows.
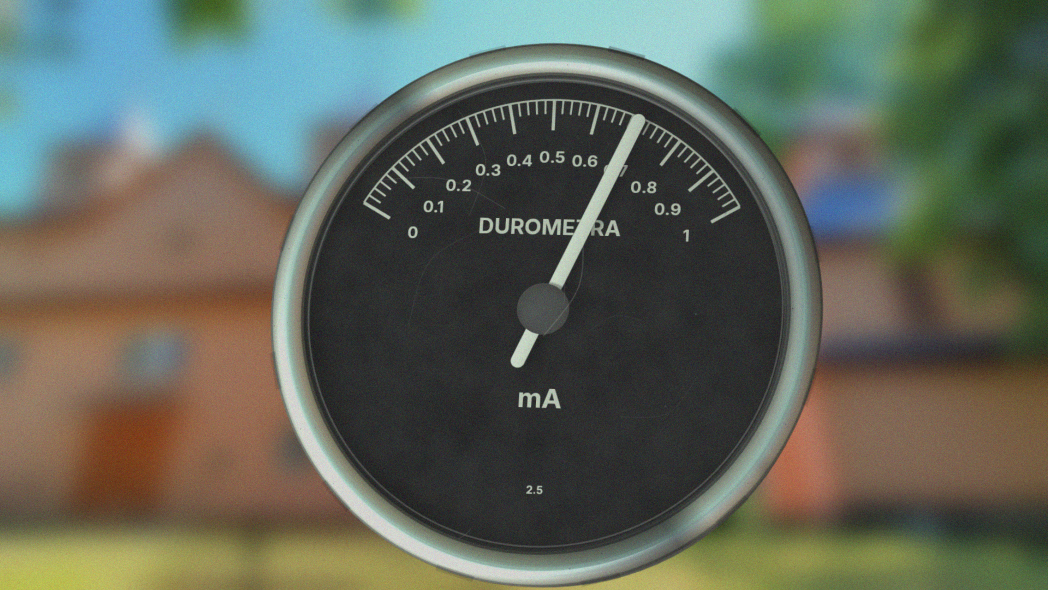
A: 0.7 mA
